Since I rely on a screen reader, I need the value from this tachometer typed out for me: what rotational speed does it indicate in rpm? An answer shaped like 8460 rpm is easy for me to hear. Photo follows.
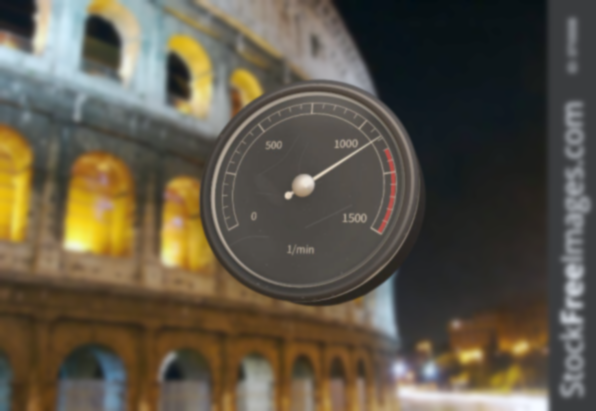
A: 1100 rpm
